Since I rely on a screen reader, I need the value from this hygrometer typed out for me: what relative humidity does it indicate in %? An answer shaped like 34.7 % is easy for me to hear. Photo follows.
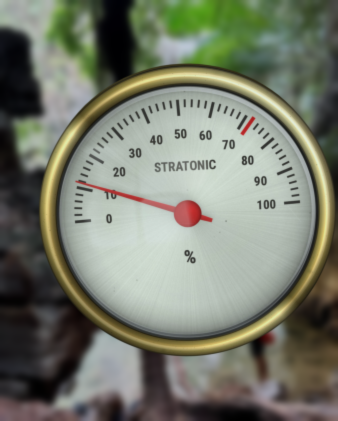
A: 12 %
